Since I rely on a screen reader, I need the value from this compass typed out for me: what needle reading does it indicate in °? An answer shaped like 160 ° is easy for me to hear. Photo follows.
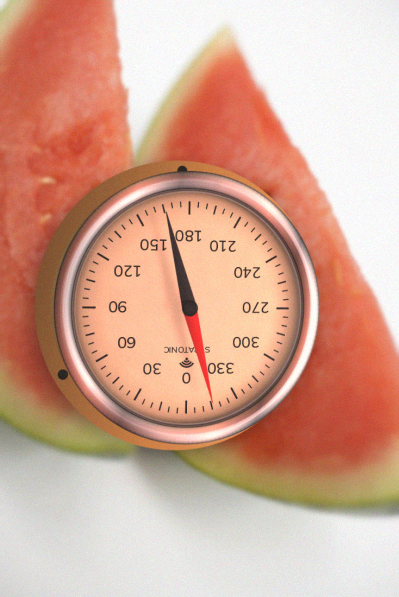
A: 345 °
